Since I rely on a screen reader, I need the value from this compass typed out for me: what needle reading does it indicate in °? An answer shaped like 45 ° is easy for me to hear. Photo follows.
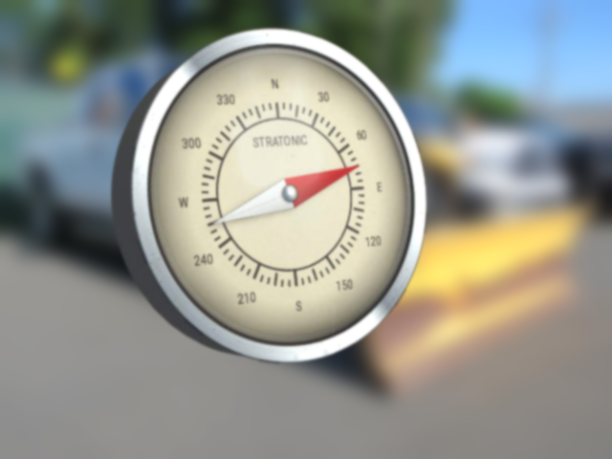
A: 75 °
